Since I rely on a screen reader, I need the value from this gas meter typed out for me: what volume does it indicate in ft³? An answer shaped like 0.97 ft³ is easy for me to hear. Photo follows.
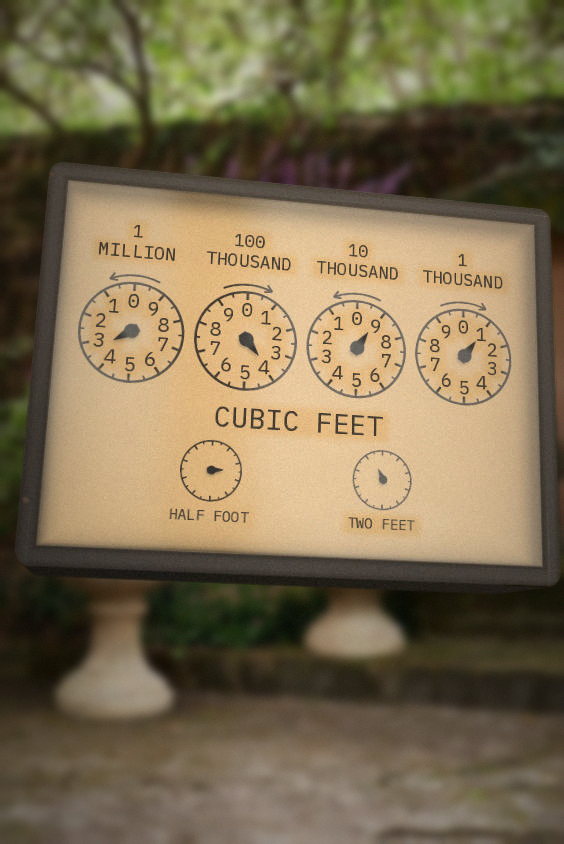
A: 339100 ft³
